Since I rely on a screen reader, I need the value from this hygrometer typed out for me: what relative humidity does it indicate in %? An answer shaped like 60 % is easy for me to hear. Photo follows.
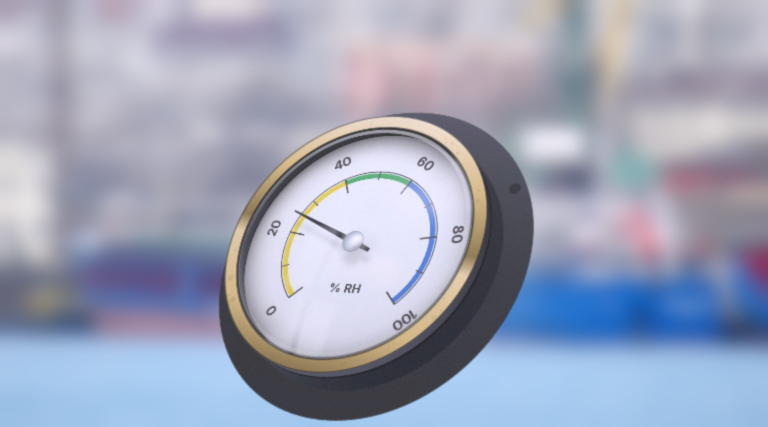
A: 25 %
